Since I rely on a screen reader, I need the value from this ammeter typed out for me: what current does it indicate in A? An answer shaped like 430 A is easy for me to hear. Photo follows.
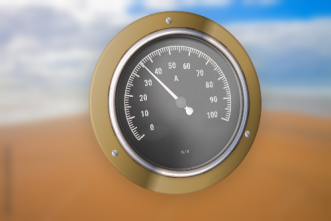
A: 35 A
